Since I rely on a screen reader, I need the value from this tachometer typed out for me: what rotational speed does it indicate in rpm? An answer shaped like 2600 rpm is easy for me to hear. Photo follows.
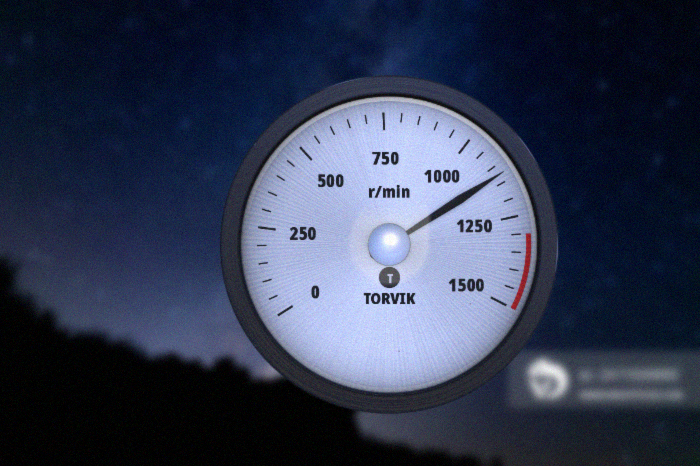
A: 1125 rpm
